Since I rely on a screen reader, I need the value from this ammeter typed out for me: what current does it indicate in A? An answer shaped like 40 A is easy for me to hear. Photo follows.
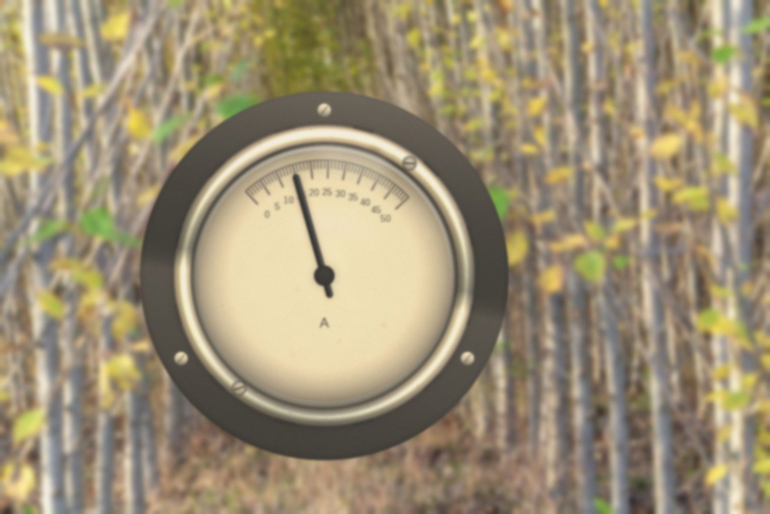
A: 15 A
